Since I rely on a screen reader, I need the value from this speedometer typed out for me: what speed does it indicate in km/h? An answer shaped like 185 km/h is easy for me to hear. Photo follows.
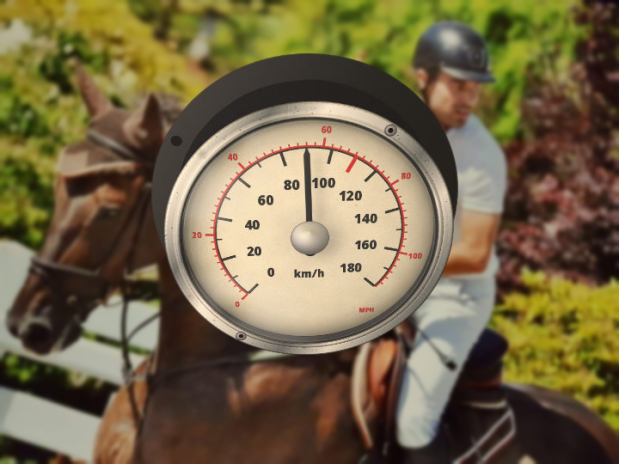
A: 90 km/h
